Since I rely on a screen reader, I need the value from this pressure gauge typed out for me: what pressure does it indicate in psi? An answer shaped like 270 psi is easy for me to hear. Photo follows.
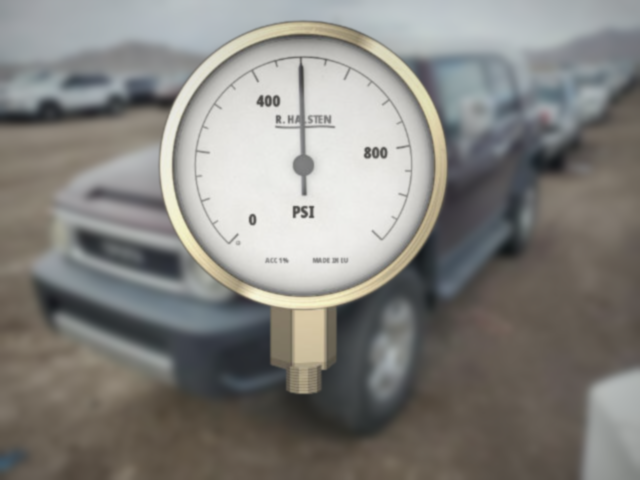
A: 500 psi
